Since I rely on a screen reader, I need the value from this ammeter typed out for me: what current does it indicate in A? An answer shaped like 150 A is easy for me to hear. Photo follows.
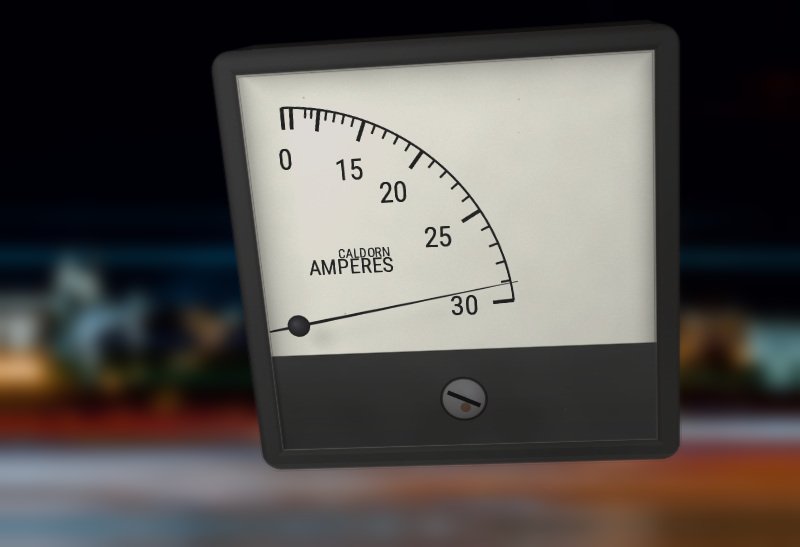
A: 29 A
